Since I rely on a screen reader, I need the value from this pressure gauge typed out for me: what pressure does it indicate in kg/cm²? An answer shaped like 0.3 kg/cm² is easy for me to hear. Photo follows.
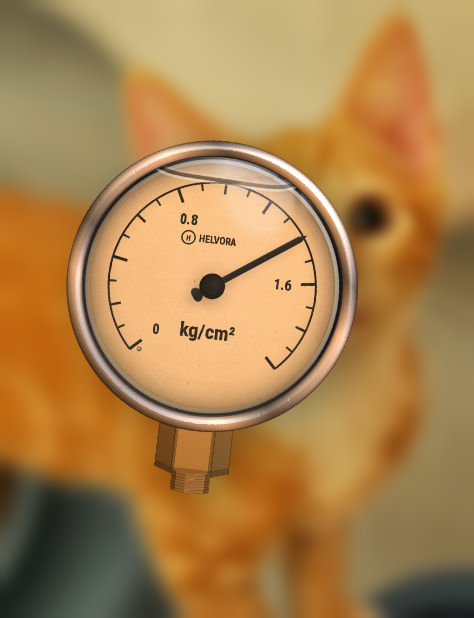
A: 1.4 kg/cm²
